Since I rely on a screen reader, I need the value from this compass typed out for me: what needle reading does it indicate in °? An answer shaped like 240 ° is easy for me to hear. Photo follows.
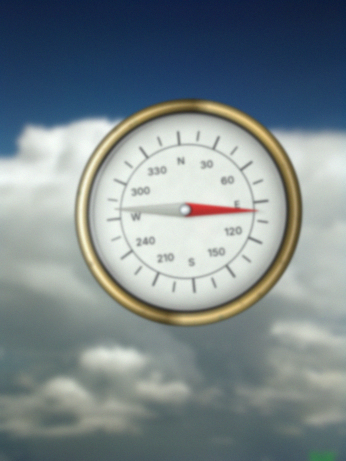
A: 97.5 °
